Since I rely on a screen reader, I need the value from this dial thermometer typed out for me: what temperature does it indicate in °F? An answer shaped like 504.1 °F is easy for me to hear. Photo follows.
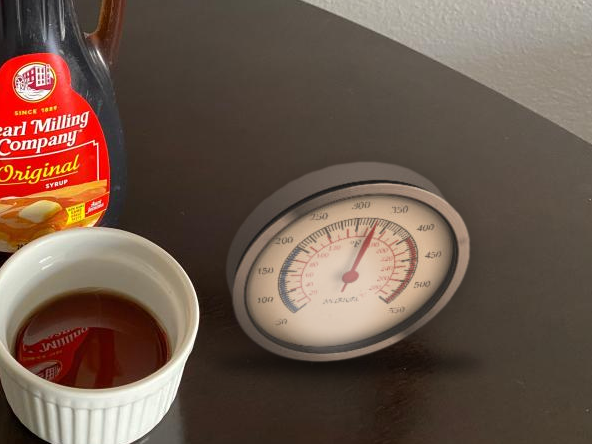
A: 325 °F
